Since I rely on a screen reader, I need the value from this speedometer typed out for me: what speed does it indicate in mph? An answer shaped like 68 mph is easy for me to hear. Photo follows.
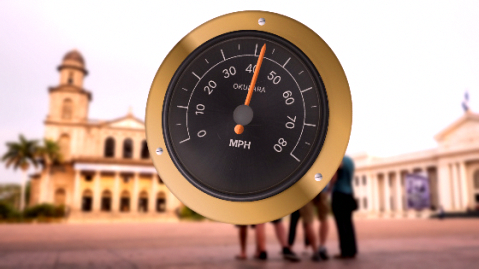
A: 42.5 mph
